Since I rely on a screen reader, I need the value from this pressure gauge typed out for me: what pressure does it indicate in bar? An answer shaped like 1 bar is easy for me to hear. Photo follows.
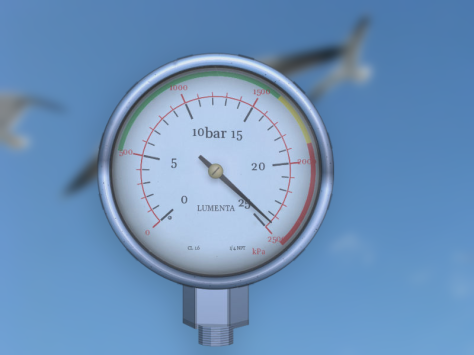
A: 24.5 bar
